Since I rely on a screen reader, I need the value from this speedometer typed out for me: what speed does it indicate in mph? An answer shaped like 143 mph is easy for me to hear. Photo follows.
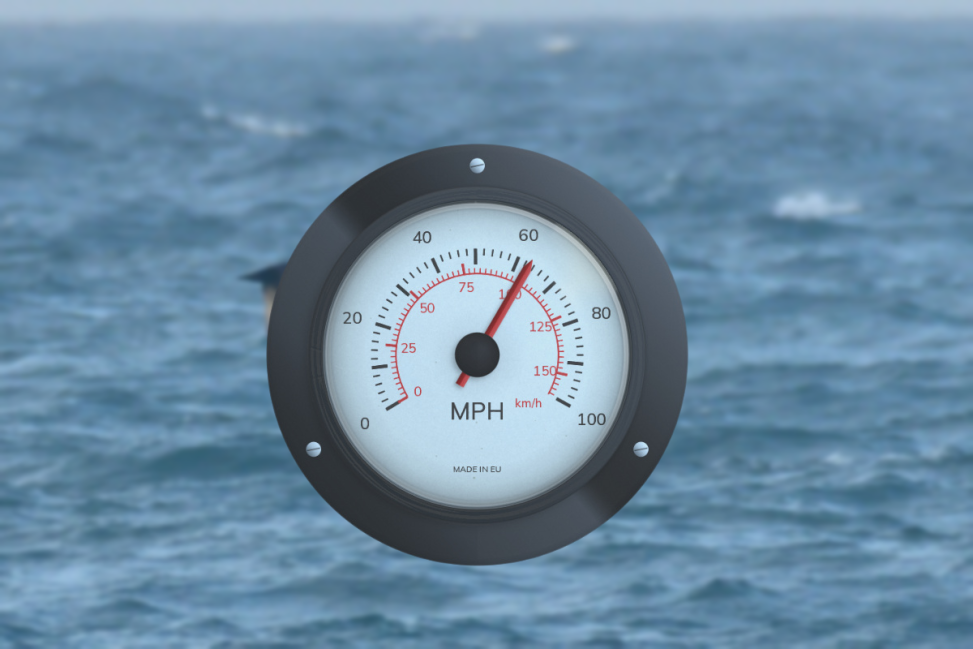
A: 63 mph
